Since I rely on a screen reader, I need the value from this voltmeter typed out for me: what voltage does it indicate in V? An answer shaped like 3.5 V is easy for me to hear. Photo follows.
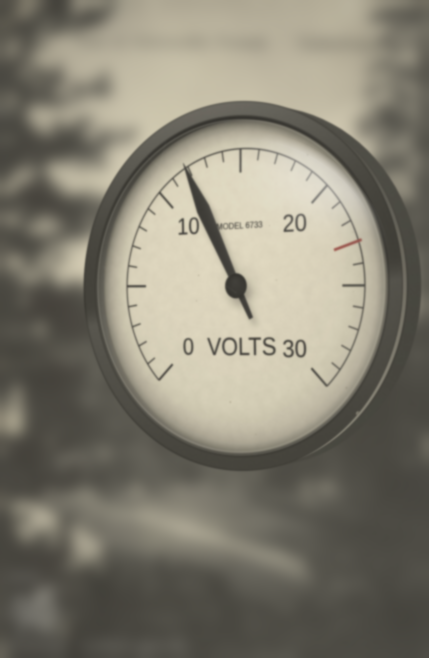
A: 12 V
